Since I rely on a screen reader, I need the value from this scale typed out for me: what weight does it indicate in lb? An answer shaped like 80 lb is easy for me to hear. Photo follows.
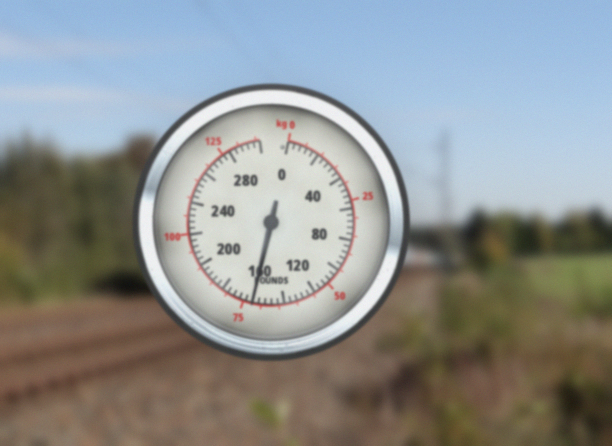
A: 160 lb
